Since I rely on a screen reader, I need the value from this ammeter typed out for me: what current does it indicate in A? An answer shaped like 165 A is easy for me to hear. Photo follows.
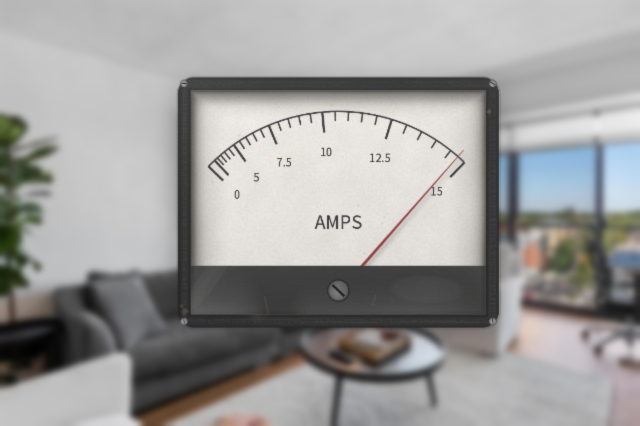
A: 14.75 A
